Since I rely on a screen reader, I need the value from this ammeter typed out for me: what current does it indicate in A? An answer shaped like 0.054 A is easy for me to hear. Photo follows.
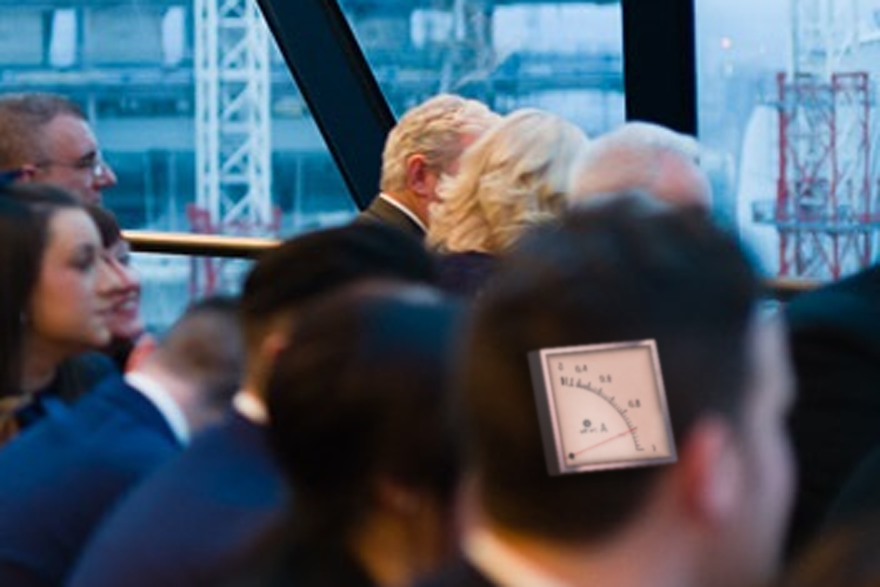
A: 0.9 A
